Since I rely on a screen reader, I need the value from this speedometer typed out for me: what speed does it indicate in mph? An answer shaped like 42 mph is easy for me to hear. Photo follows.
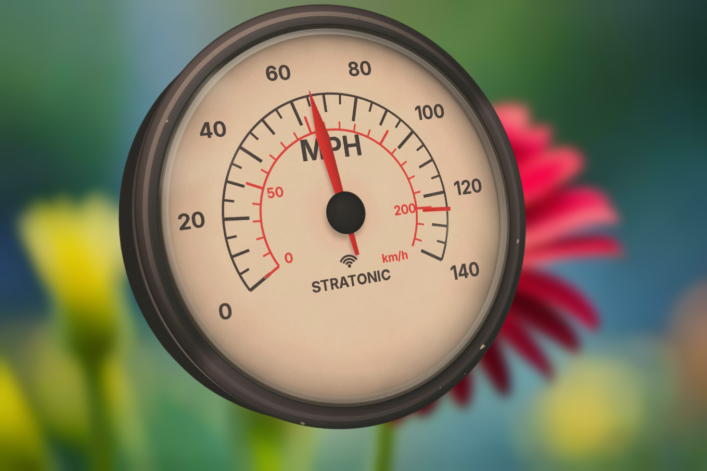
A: 65 mph
